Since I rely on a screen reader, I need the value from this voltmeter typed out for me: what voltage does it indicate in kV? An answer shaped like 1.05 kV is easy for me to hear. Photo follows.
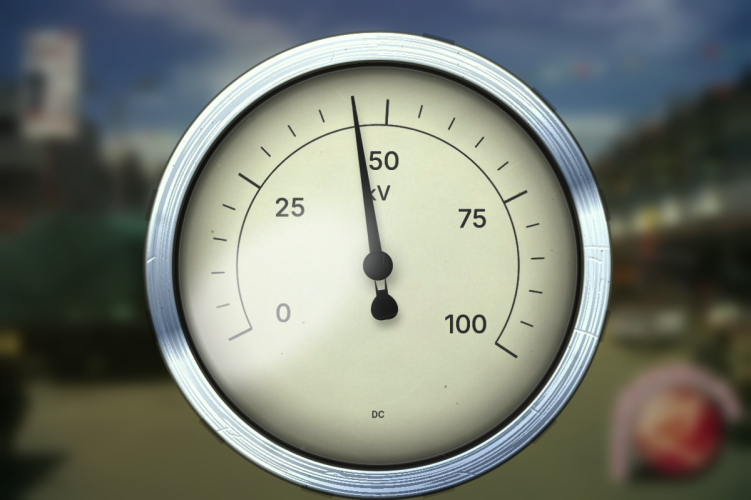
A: 45 kV
